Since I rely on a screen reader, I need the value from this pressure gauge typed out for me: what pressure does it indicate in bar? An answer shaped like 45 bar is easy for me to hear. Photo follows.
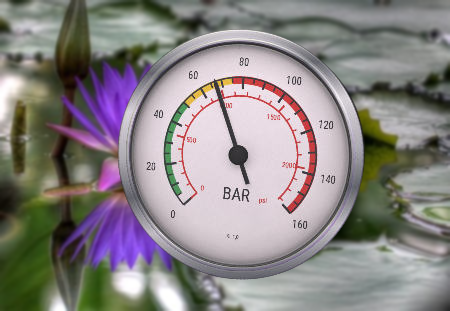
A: 67.5 bar
